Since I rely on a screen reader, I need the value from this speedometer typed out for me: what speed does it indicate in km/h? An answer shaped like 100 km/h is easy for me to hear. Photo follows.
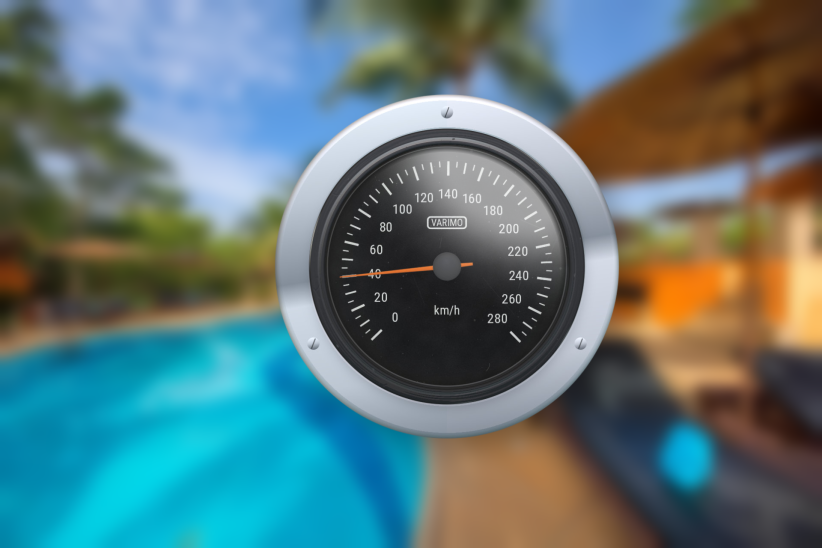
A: 40 km/h
